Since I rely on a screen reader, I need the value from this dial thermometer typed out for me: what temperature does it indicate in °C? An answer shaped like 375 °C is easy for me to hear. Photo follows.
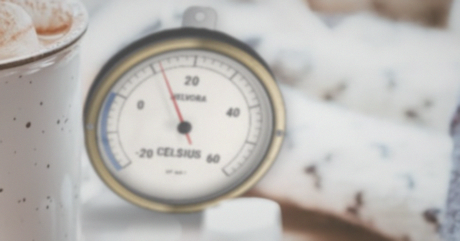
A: 12 °C
